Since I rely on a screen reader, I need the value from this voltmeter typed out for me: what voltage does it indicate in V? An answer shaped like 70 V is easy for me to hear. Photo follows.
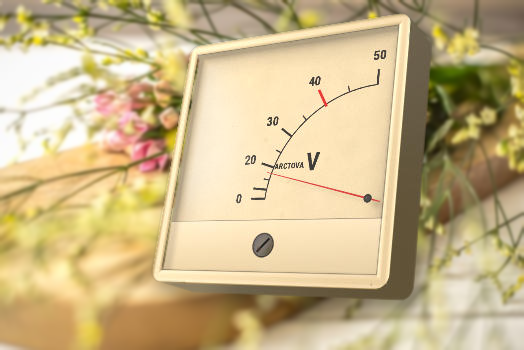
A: 17.5 V
